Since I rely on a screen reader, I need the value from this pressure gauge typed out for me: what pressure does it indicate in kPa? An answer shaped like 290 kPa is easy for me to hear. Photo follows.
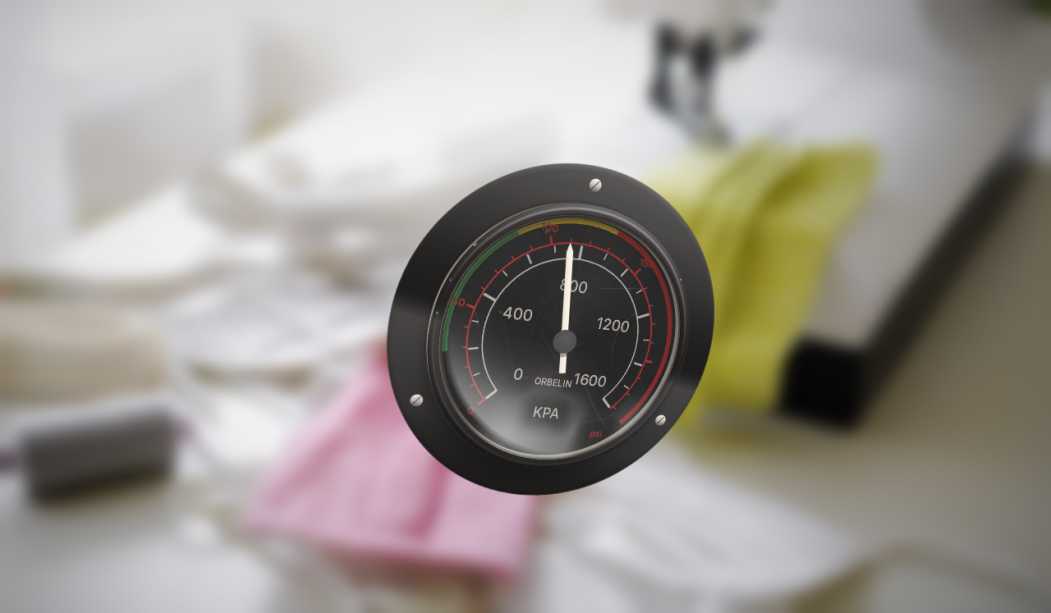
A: 750 kPa
